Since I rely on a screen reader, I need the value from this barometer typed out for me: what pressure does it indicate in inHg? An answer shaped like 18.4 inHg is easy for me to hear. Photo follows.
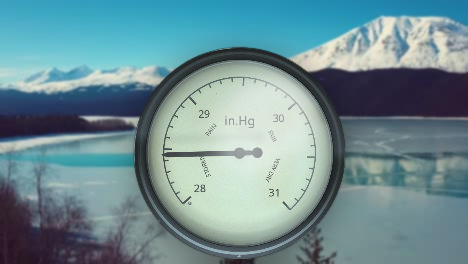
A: 28.45 inHg
